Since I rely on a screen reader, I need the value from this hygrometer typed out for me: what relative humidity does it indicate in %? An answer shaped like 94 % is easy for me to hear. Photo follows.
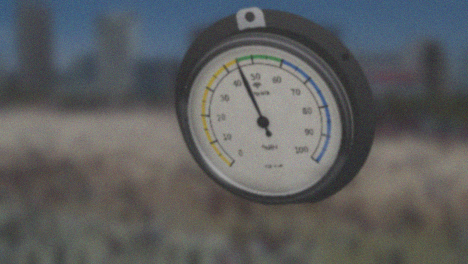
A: 45 %
